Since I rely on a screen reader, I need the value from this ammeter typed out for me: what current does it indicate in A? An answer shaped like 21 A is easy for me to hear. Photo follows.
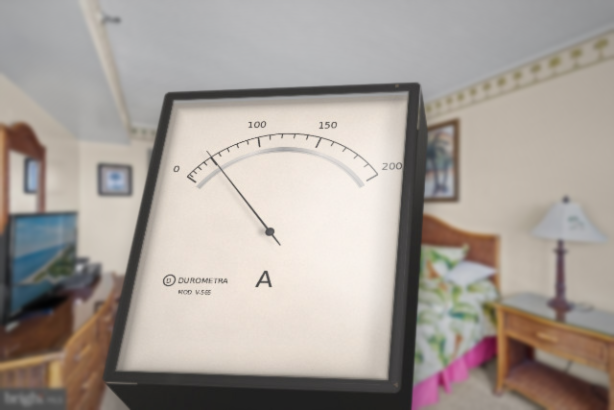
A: 50 A
